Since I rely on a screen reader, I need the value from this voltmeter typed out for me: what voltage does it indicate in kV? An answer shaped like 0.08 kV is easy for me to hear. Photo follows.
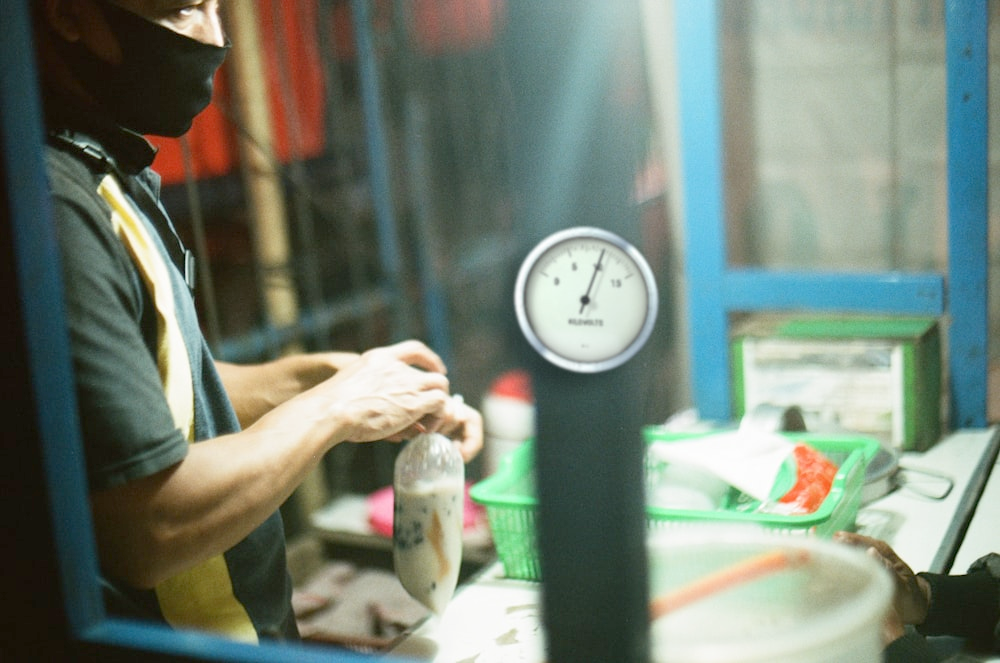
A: 10 kV
